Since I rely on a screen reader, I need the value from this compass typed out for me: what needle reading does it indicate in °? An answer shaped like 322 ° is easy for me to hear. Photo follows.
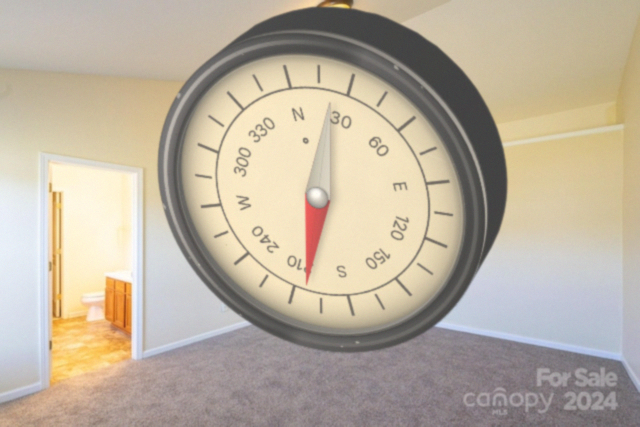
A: 202.5 °
